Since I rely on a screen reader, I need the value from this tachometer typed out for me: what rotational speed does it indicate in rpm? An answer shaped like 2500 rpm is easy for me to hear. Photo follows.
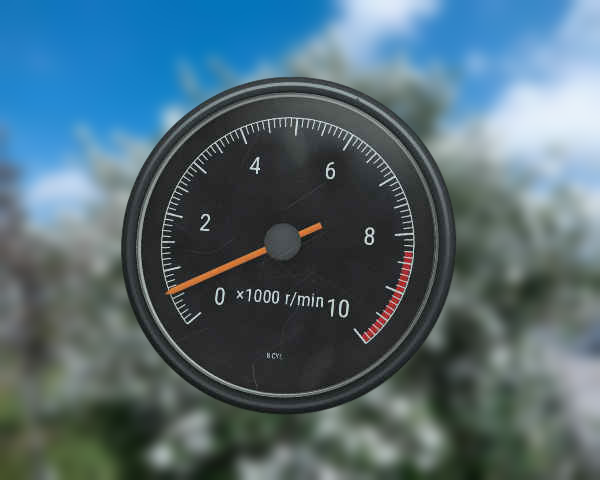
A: 600 rpm
